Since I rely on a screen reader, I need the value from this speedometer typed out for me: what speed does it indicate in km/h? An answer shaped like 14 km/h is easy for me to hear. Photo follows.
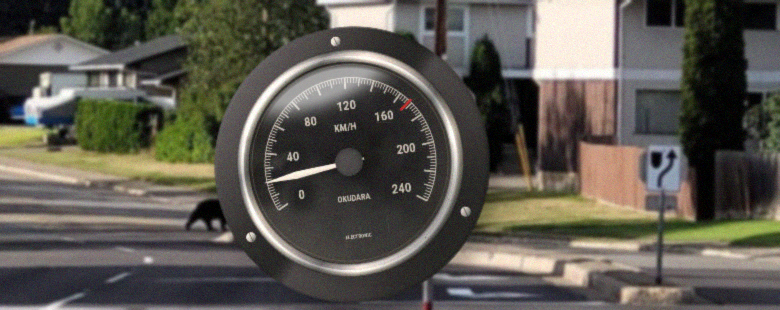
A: 20 km/h
